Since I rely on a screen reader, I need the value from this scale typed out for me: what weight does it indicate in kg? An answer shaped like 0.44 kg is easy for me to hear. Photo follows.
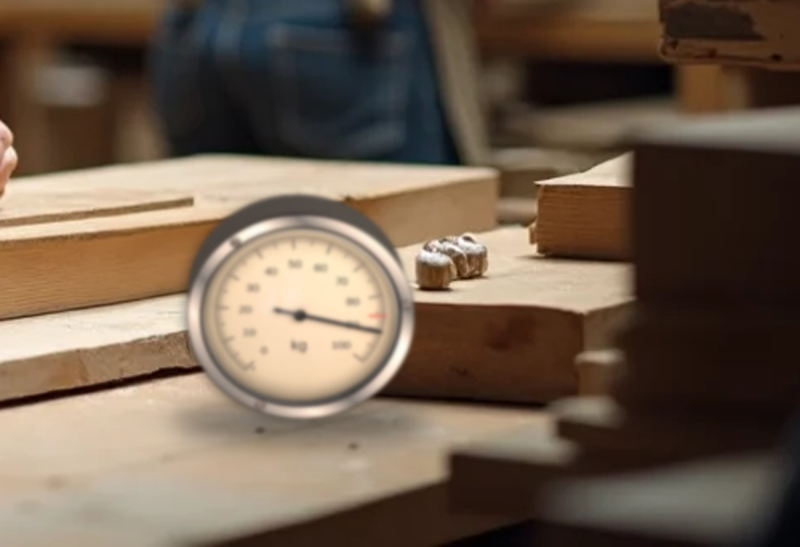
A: 90 kg
